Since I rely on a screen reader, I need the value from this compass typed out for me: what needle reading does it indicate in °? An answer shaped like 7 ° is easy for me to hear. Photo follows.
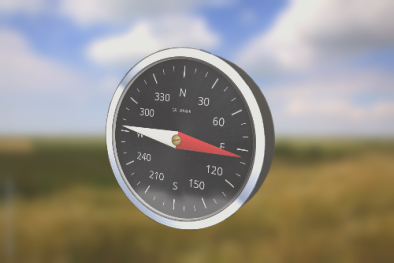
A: 95 °
